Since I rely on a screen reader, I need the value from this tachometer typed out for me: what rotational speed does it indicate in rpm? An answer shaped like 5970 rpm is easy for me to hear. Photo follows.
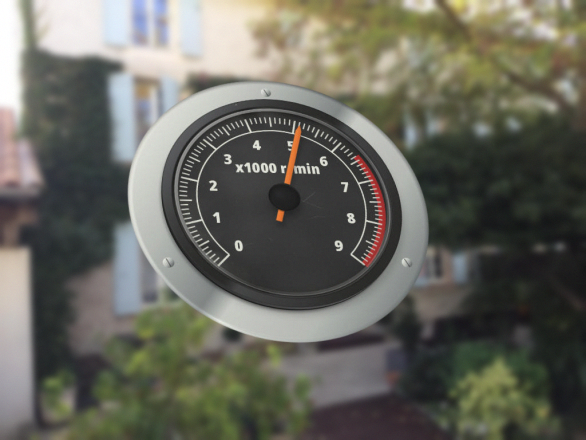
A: 5100 rpm
